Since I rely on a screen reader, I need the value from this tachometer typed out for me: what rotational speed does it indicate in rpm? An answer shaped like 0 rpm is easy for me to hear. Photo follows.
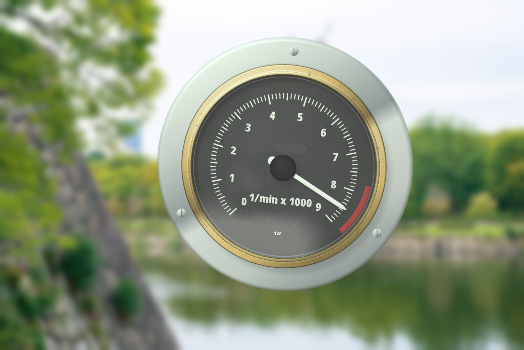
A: 8500 rpm
